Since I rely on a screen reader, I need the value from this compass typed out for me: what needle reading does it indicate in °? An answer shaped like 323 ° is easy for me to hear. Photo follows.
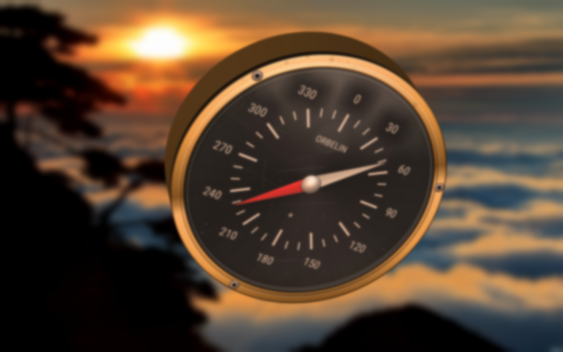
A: 230 °
